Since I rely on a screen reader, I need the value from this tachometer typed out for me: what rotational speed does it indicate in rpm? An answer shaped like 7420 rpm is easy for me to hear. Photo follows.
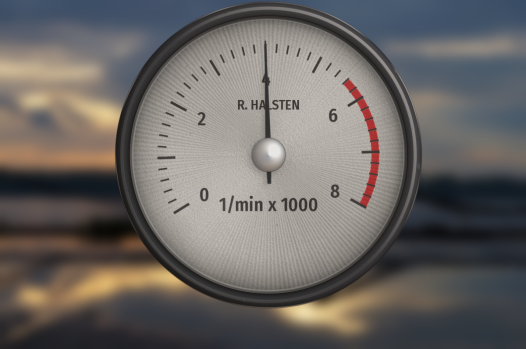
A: 4000 rpm
